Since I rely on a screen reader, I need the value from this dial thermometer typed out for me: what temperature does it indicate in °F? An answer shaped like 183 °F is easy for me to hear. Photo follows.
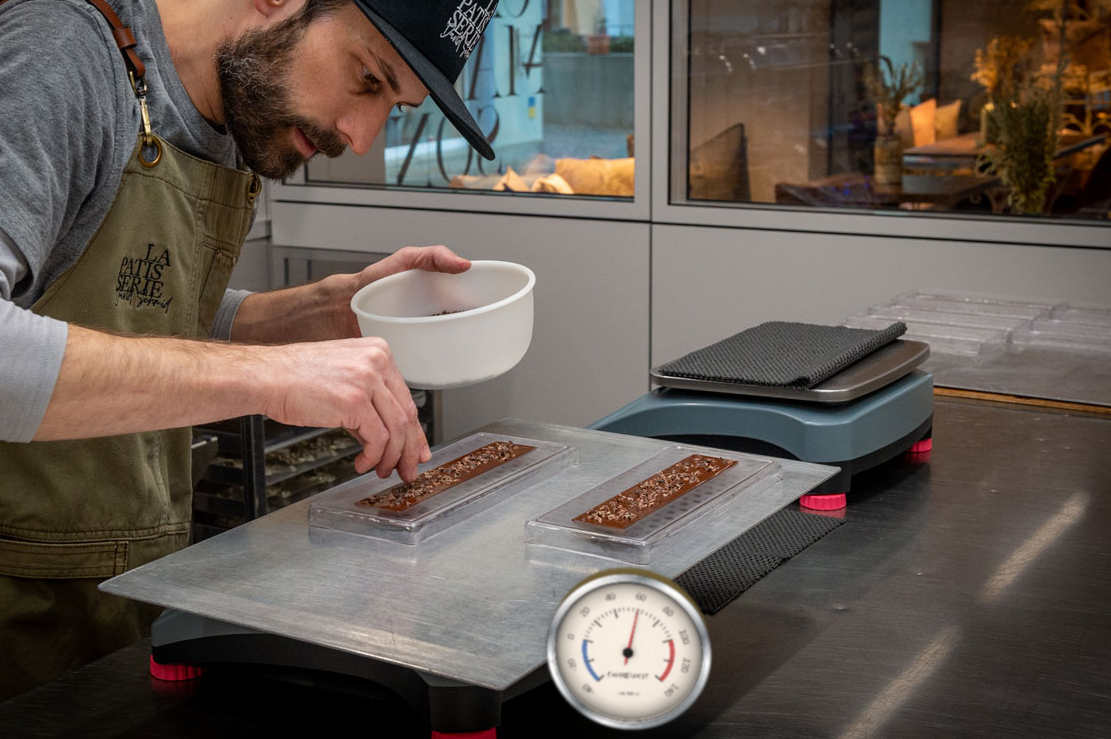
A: 60 °F
